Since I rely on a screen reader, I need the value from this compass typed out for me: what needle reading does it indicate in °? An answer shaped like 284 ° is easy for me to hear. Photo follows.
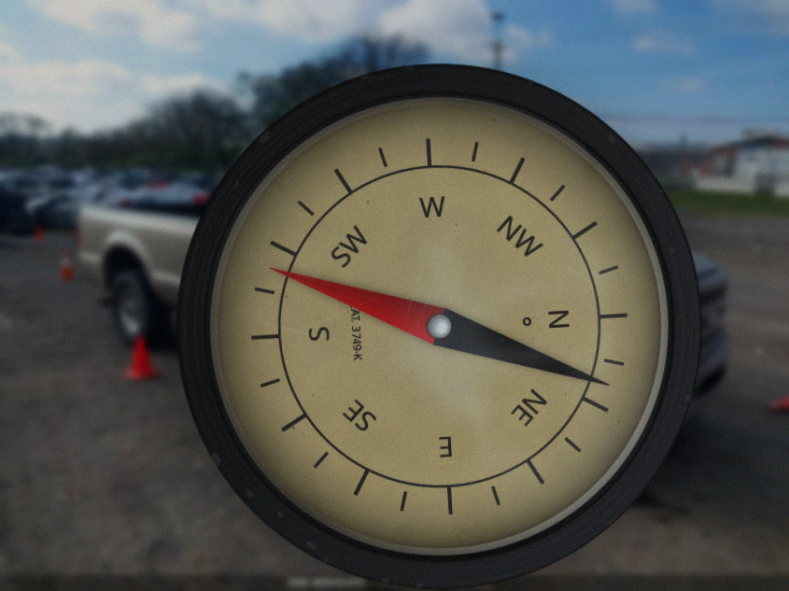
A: 202.5 °
